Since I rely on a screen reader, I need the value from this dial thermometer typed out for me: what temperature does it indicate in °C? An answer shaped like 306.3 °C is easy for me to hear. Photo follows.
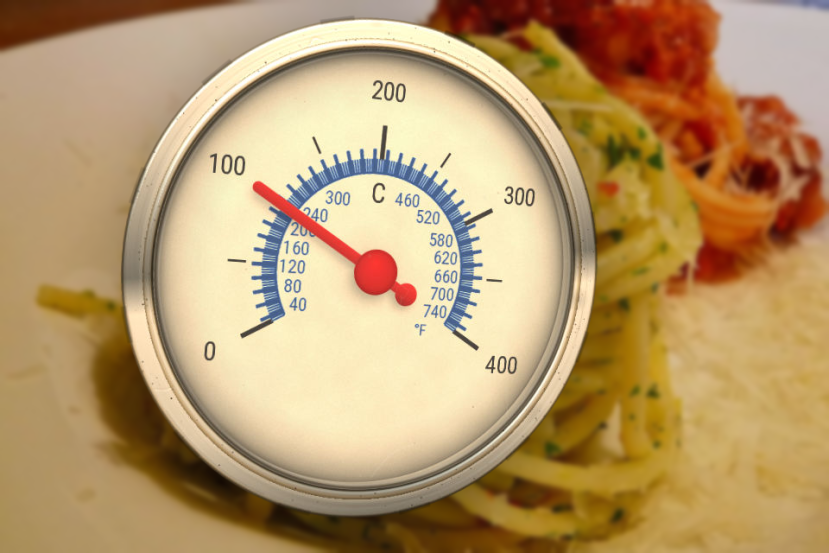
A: 100 °C
